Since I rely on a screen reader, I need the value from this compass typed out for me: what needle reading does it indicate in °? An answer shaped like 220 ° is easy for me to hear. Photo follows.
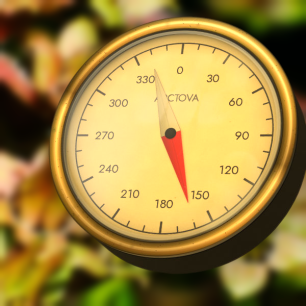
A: 160 °
